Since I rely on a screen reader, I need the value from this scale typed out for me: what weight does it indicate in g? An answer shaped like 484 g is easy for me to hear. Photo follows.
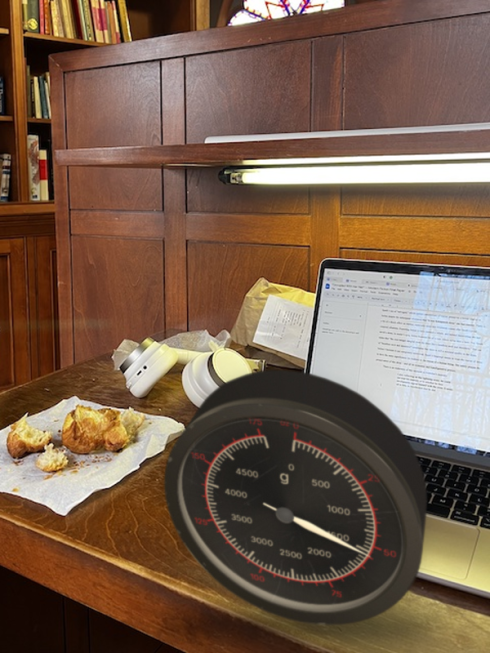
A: 1500 g
